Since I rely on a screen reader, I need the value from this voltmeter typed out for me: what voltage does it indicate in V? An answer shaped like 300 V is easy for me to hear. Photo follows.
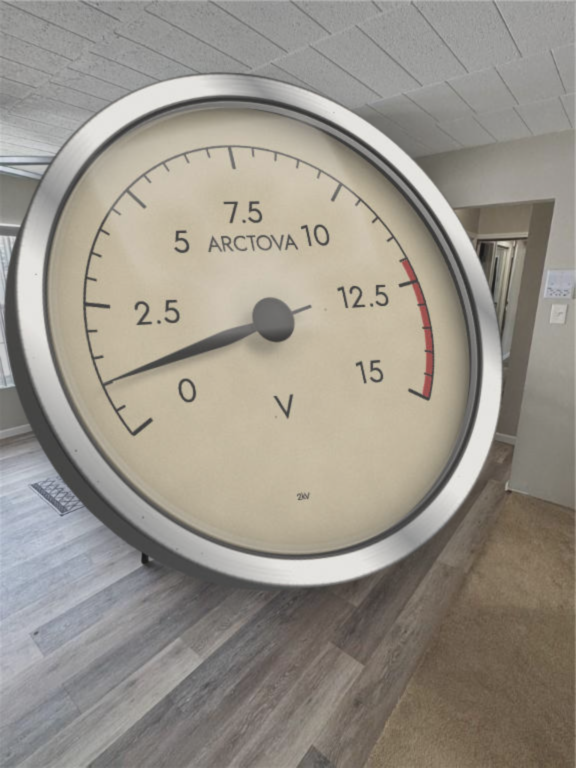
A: 1 V
